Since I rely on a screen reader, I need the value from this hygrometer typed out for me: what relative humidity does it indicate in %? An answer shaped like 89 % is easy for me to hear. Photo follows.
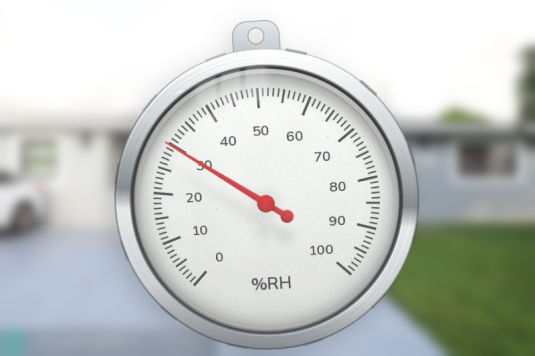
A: 30 %
